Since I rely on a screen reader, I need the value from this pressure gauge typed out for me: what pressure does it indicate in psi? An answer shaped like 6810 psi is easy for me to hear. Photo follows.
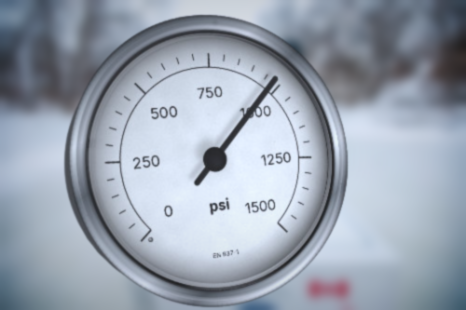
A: 975 psi
